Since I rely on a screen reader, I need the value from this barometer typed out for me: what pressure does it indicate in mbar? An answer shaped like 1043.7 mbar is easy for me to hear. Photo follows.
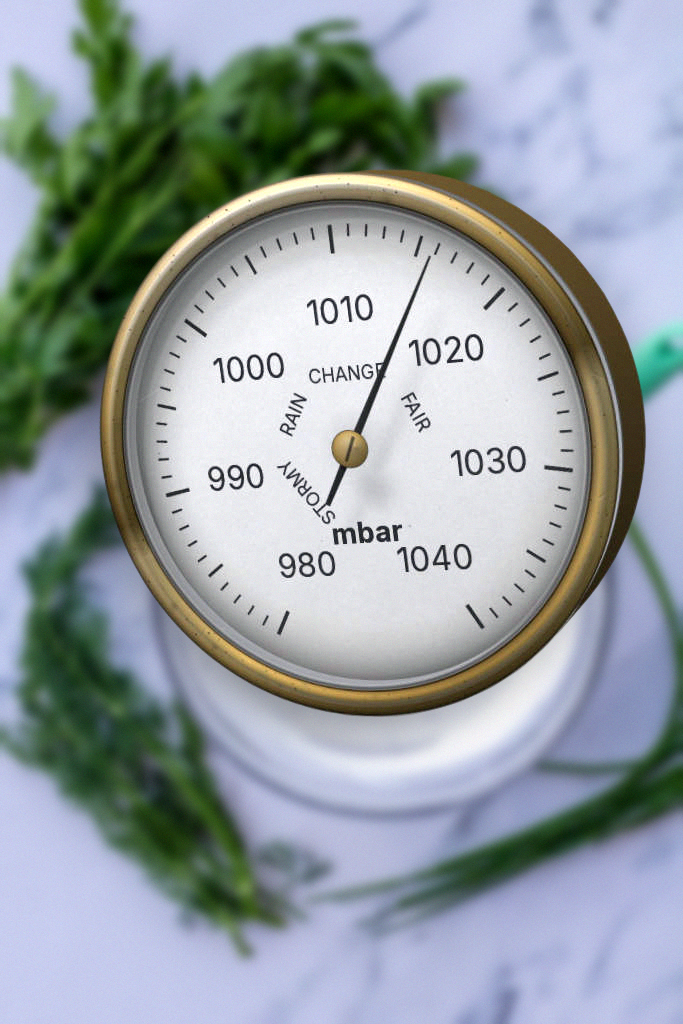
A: 1016 mbar
